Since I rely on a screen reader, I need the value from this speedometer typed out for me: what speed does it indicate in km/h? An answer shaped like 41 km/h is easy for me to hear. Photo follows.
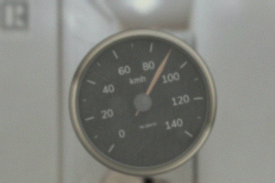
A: 90 km/h
